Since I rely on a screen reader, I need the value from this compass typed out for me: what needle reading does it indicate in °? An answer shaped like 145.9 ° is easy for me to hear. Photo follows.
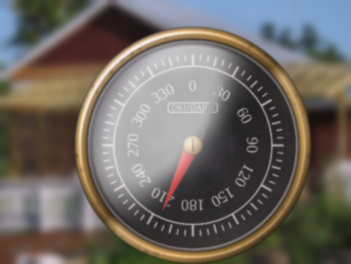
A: 205 °
